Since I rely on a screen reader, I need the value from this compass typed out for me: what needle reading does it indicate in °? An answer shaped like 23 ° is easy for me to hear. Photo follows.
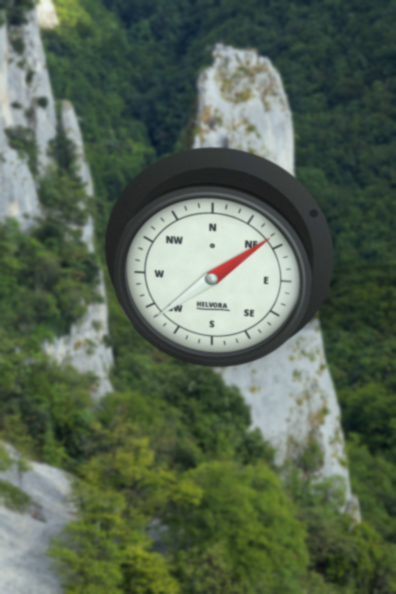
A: 50 °
